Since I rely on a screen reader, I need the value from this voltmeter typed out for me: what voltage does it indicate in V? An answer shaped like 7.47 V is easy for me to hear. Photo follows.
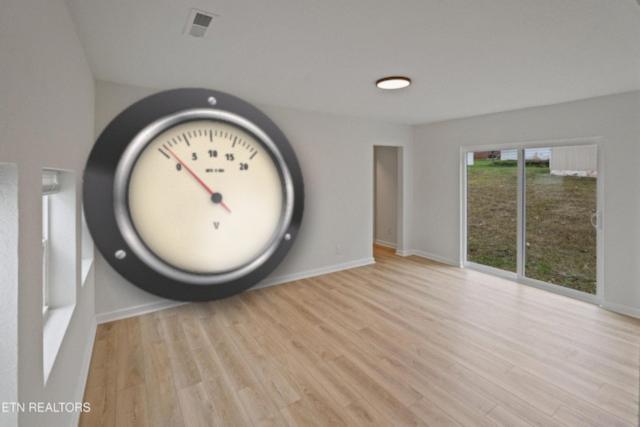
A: 1 V
